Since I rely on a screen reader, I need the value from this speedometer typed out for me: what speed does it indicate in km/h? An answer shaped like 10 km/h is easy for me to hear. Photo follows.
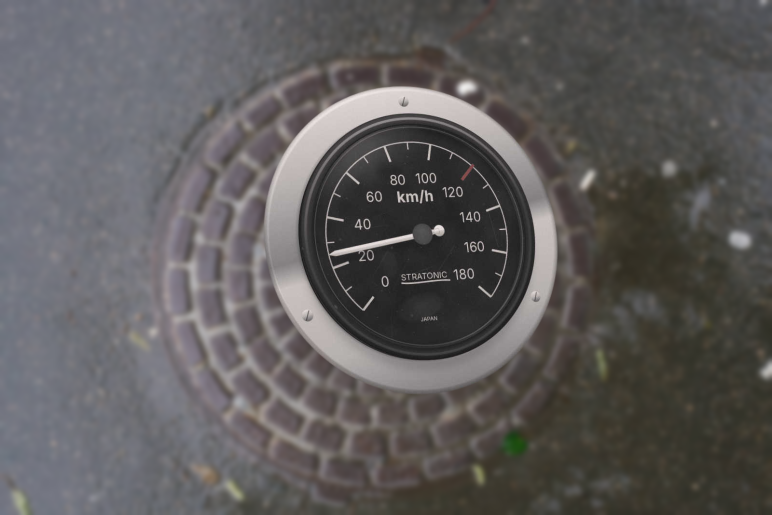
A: 25 km/h
